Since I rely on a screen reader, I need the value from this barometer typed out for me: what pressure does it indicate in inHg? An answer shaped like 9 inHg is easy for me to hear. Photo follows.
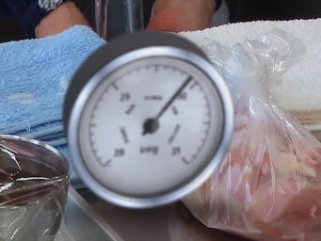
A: 29.9 inHg
